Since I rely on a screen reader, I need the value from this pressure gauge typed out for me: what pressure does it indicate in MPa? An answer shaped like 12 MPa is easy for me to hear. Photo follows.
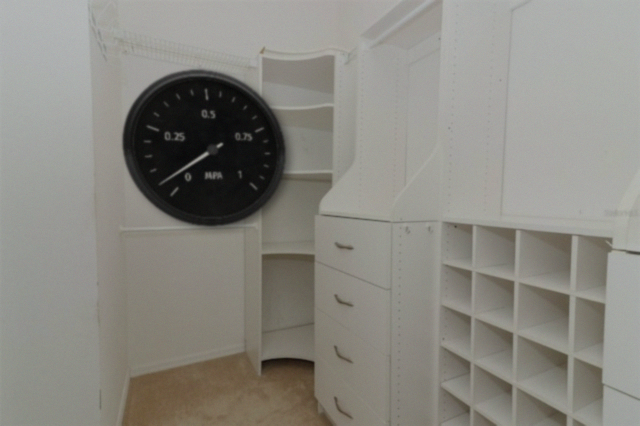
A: 0.05 MPa
